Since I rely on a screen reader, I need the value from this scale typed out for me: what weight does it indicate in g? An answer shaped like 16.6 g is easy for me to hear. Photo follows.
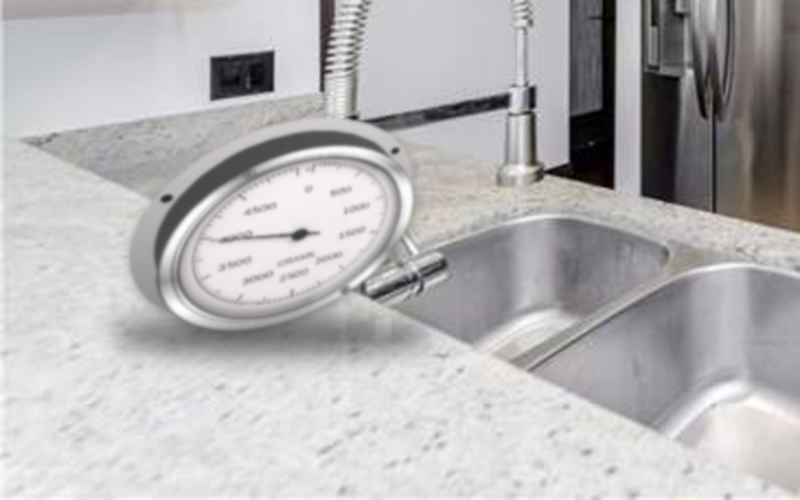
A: 4000 g
